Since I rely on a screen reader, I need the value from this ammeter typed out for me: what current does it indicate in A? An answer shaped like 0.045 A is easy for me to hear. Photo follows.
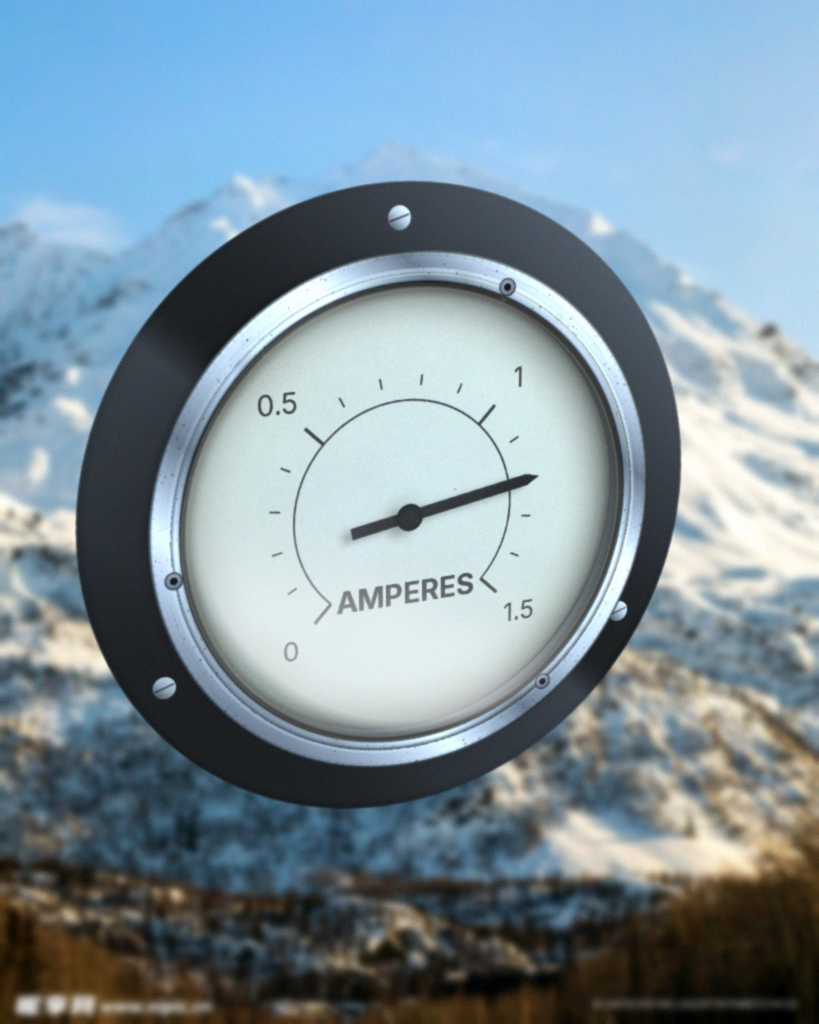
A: 1.2 A
